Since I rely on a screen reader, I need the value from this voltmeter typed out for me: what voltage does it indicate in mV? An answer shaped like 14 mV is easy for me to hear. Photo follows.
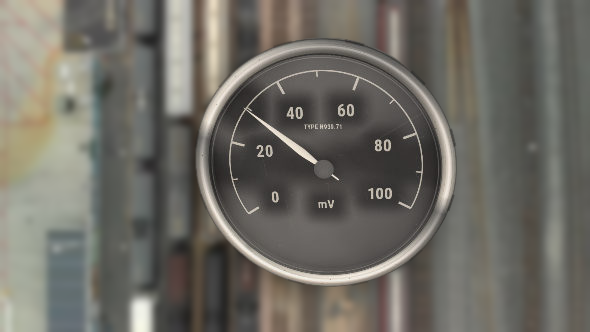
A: 30 mV
